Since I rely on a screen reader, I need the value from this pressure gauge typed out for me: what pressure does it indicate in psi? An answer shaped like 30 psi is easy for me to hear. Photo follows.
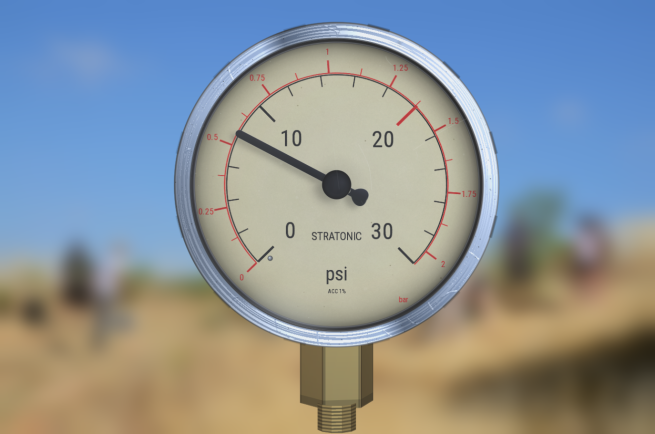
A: 8 psi
